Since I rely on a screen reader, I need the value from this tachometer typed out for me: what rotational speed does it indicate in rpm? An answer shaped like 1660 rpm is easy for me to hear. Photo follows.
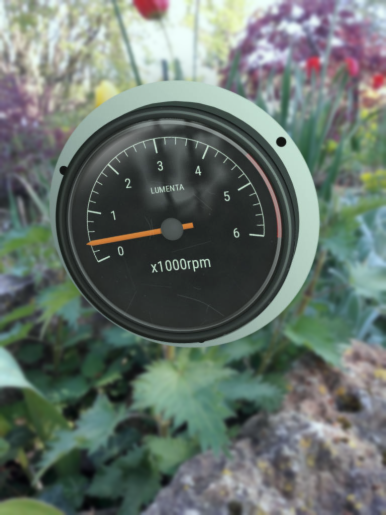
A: 400 rpm
